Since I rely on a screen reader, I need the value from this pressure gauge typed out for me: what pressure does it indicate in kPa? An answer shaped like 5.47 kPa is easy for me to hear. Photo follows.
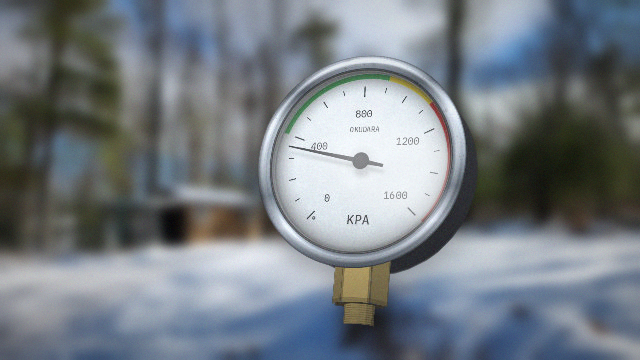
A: 350 kPa
